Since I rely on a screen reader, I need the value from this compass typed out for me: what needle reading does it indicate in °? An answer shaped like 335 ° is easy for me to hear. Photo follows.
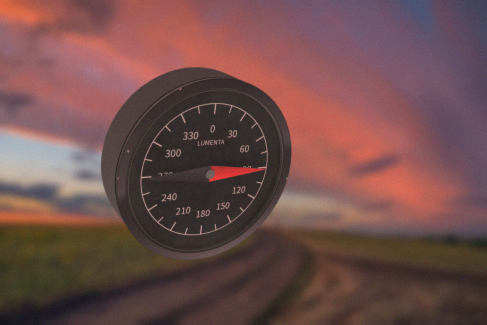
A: 90 °
